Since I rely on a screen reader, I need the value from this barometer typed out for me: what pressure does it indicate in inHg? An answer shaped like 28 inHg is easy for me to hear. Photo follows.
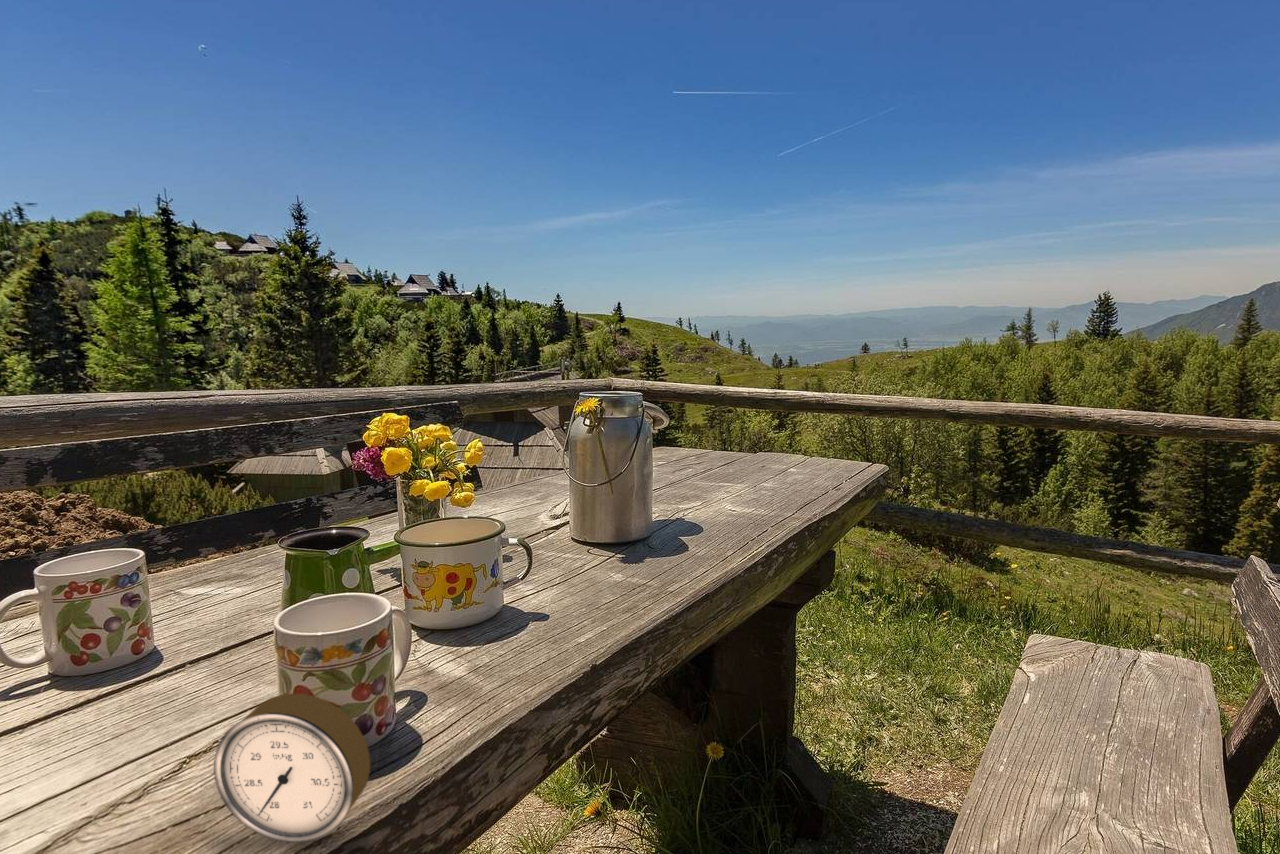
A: 28.1 inHg
